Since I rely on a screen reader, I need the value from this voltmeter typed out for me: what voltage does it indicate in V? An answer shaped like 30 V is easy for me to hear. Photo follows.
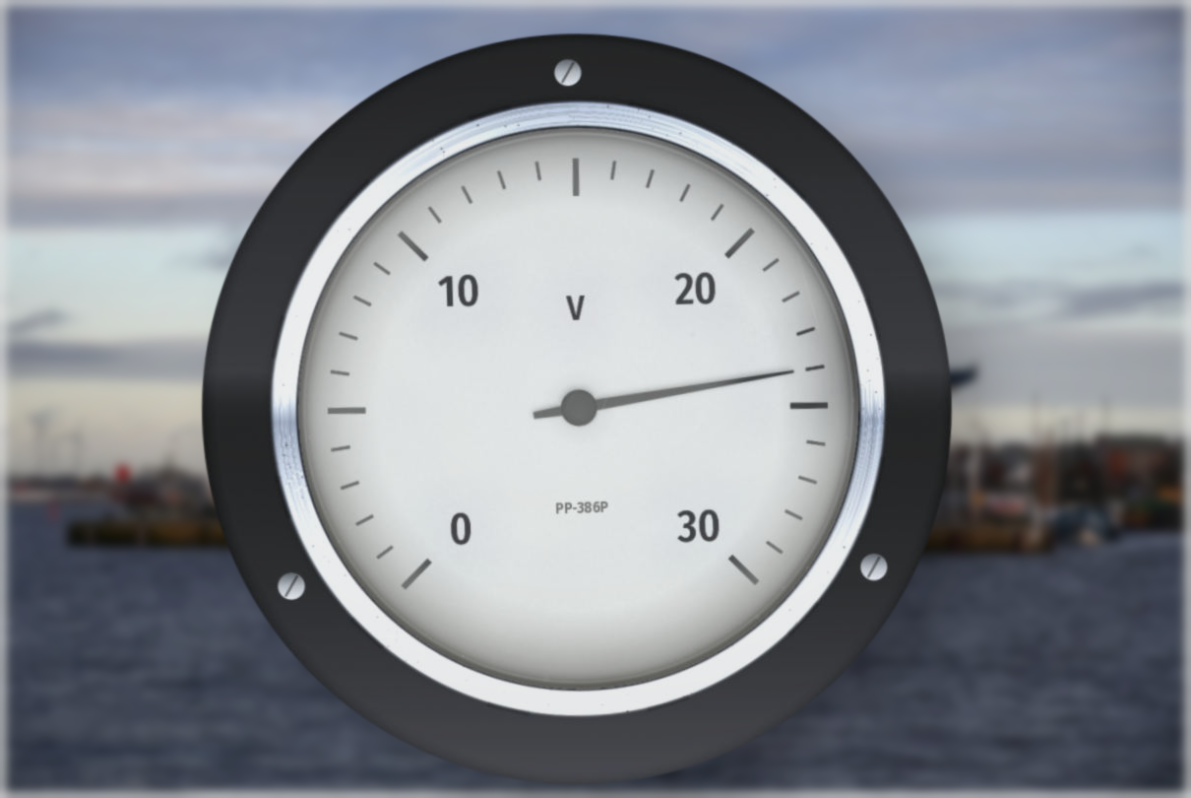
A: 24 V
